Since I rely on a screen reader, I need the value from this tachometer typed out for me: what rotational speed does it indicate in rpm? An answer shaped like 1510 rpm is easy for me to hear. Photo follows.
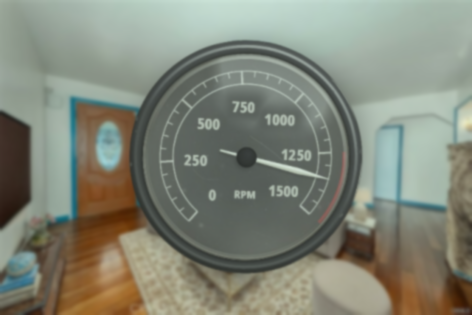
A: 1350 rpm
